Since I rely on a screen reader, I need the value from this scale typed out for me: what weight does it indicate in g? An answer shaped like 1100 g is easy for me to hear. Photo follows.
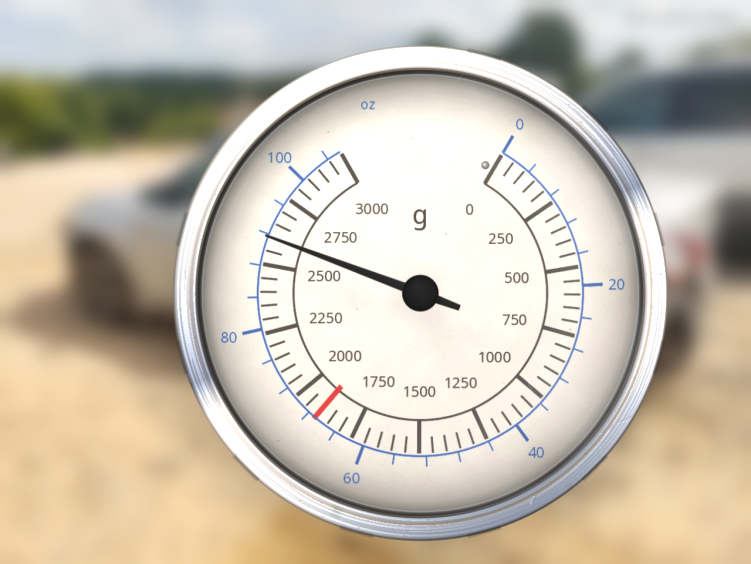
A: 2600 g
